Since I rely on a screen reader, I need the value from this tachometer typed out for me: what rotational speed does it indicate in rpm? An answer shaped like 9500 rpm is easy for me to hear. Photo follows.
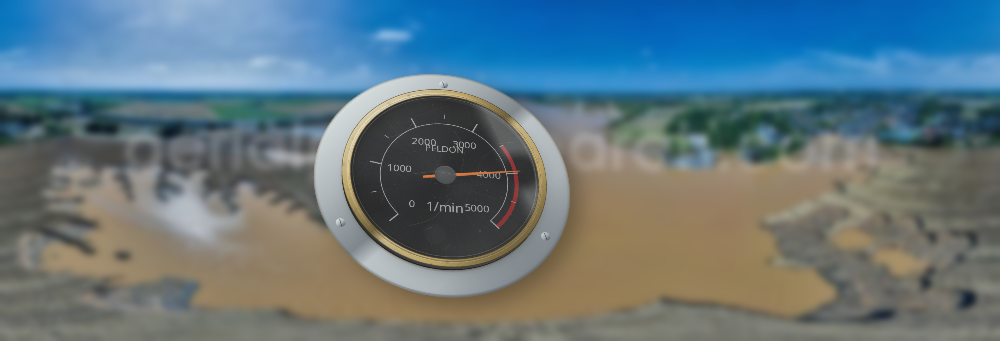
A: 4000 rpm
